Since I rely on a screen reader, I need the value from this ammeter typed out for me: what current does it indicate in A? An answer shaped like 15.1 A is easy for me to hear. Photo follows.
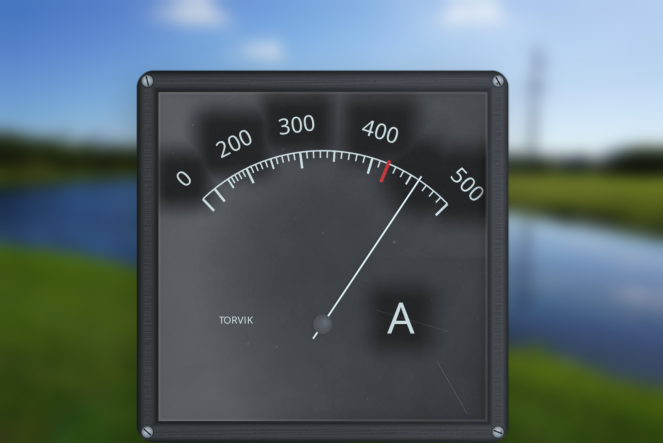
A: 460 A
